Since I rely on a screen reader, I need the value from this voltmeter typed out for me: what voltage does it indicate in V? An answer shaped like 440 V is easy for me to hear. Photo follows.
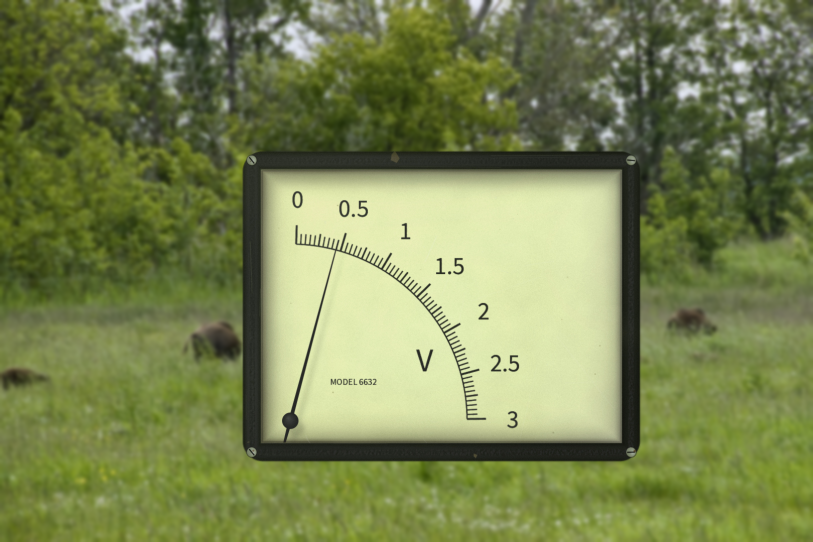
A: 0.45 V
